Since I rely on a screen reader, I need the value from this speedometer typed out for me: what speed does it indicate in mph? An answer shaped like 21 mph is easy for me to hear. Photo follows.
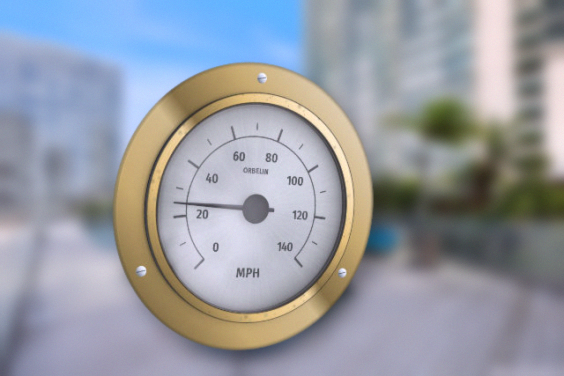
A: 25 mph
